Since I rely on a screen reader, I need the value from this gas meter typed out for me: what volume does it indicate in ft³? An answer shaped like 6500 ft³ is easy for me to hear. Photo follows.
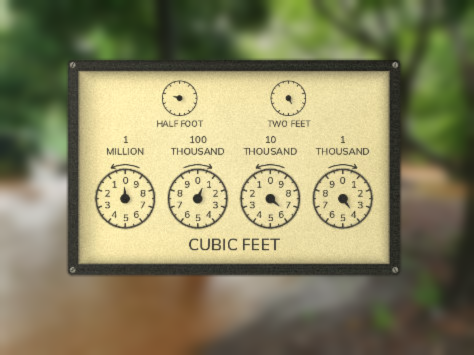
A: 6400 ft³
